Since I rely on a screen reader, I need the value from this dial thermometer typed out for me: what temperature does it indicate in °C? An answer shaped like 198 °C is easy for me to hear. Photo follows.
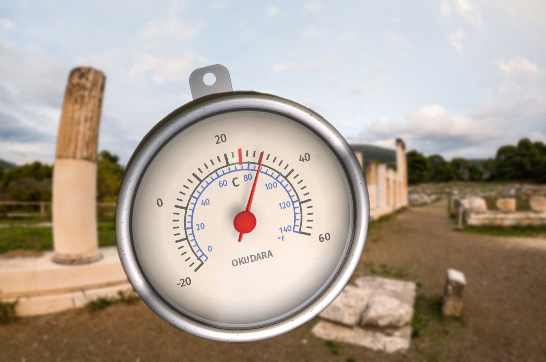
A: 30 °C
